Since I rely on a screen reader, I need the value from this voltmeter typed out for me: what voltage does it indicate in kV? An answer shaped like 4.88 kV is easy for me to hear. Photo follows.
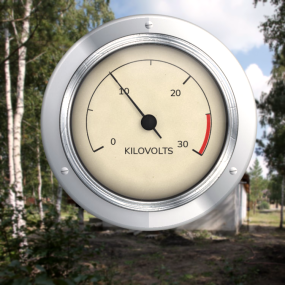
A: 10 kV
